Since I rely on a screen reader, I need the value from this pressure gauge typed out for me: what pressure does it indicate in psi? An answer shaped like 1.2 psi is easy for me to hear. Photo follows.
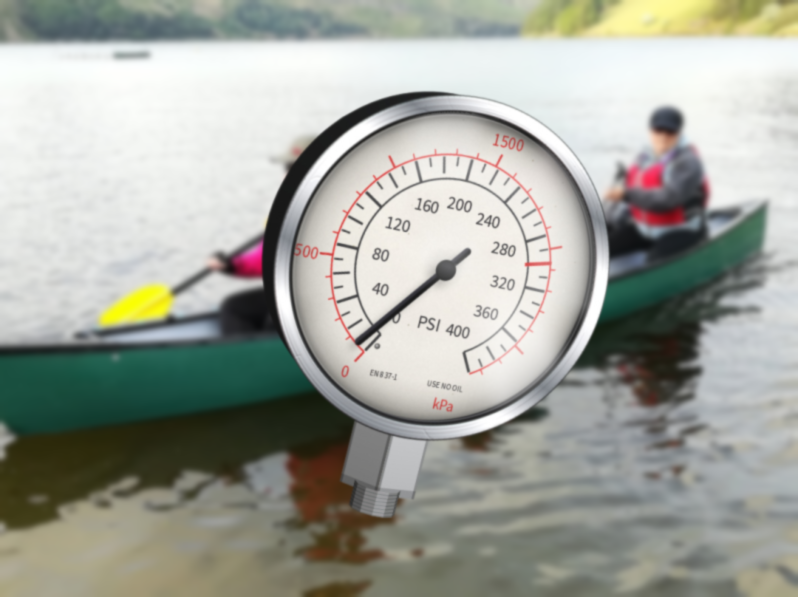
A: 10 psi
